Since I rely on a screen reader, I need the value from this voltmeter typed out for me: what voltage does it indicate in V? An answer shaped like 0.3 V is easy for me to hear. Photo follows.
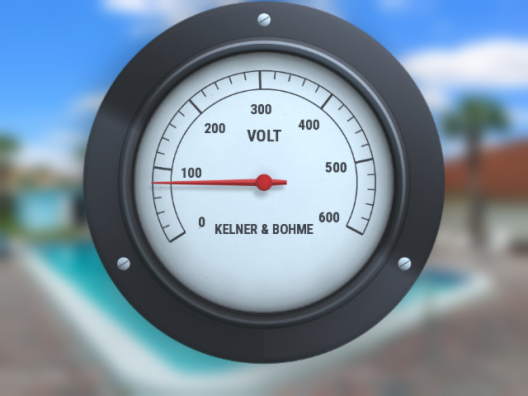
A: 80 V
